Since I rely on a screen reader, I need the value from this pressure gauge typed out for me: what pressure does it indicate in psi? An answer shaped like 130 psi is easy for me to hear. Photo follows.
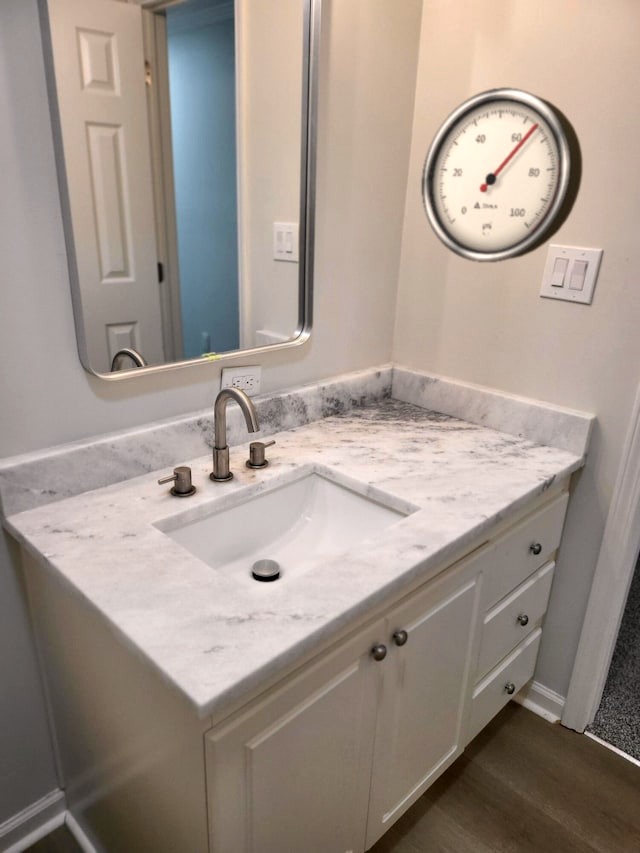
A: 65 psi
